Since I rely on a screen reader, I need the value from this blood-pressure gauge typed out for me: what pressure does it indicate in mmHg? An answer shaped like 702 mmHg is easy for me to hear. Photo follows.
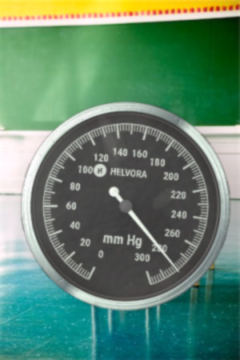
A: 280 mmHg
